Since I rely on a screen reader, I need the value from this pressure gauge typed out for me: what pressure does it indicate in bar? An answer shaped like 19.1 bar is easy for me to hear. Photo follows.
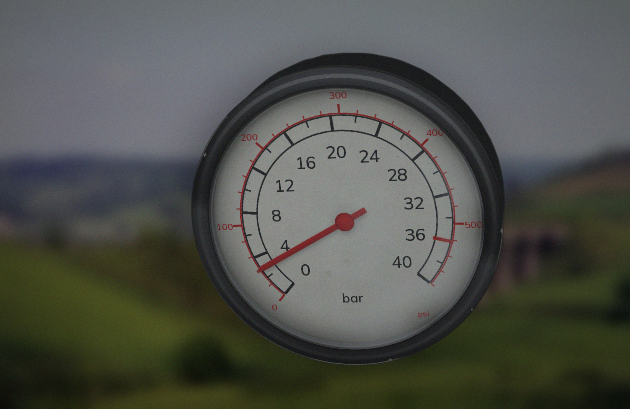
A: 3 bar
